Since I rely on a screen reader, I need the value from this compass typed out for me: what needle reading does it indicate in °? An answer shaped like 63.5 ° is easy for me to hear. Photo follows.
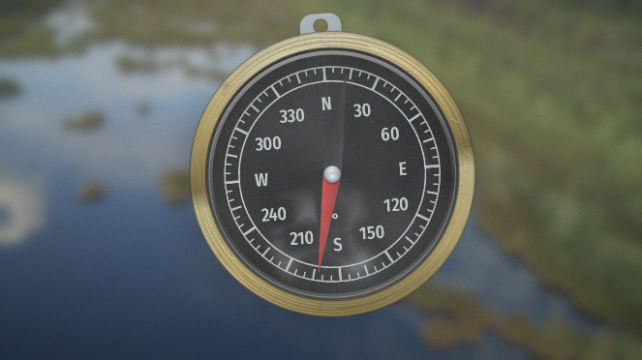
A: 192.5 °
